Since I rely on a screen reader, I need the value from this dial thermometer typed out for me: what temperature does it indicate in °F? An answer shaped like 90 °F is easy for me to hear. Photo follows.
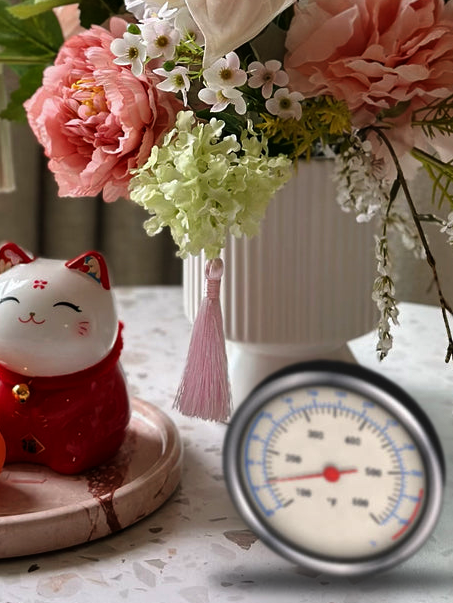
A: 150 °F
